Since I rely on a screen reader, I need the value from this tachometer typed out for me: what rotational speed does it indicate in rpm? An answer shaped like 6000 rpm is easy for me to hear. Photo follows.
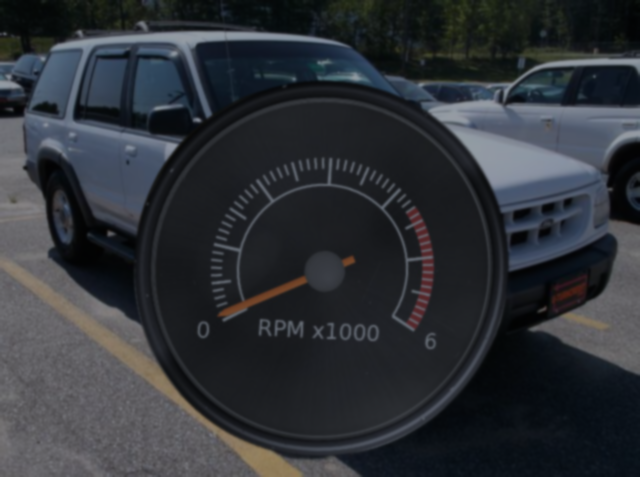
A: 100 rpm
